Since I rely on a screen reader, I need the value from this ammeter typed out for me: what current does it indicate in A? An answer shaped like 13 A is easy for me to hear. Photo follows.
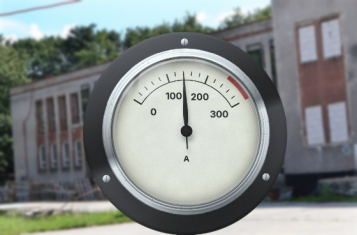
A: 140 A
